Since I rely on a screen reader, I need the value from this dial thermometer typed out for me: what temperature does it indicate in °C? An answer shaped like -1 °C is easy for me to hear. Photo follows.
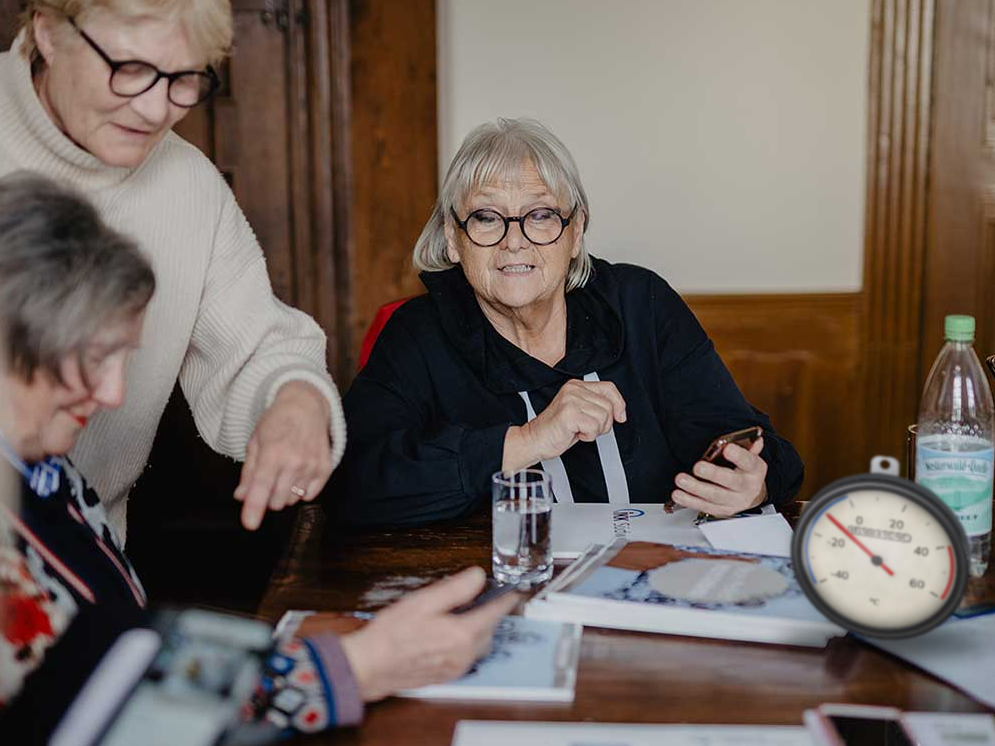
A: -10 °C
